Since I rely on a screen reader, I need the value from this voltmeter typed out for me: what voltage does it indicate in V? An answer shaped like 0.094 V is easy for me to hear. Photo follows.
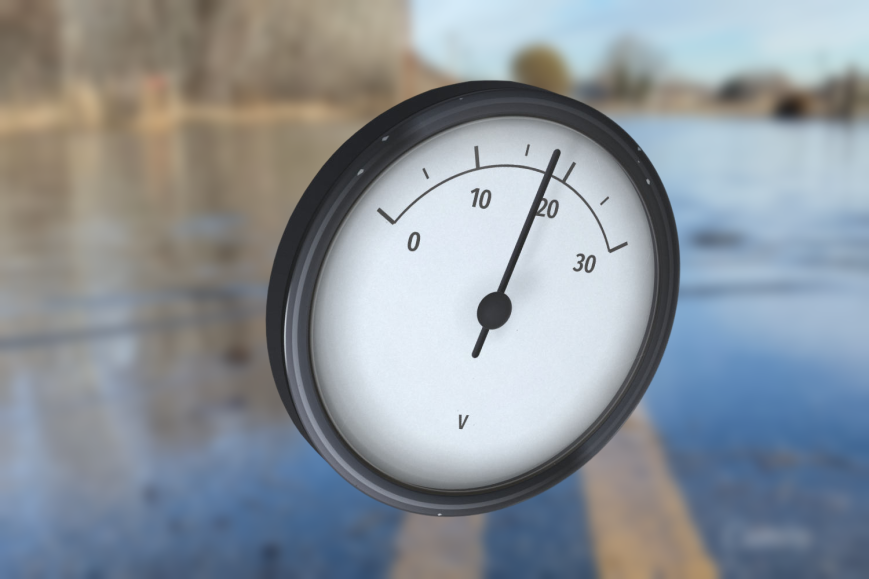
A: 17.5 V
